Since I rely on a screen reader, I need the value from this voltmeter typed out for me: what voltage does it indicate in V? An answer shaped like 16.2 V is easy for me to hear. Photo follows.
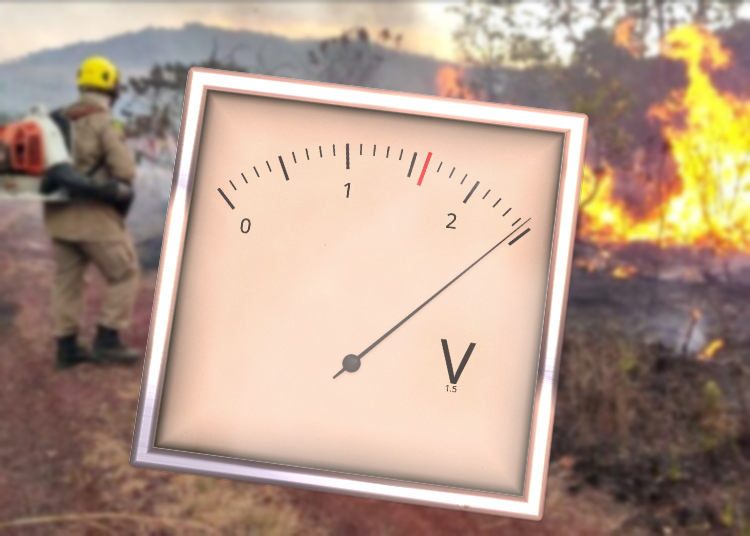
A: 2.45 V
